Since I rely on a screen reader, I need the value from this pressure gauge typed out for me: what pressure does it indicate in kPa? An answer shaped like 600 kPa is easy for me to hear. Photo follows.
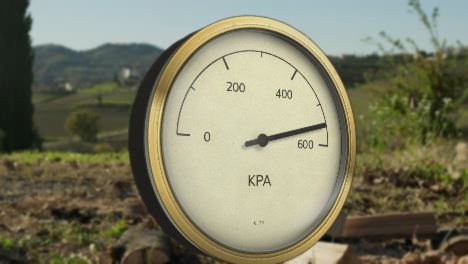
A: 550 kPa
